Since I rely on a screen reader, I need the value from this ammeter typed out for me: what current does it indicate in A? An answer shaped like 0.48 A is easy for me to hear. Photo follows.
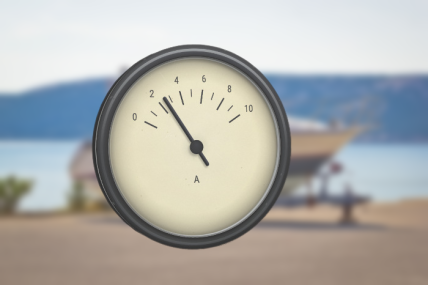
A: 2.5 A
